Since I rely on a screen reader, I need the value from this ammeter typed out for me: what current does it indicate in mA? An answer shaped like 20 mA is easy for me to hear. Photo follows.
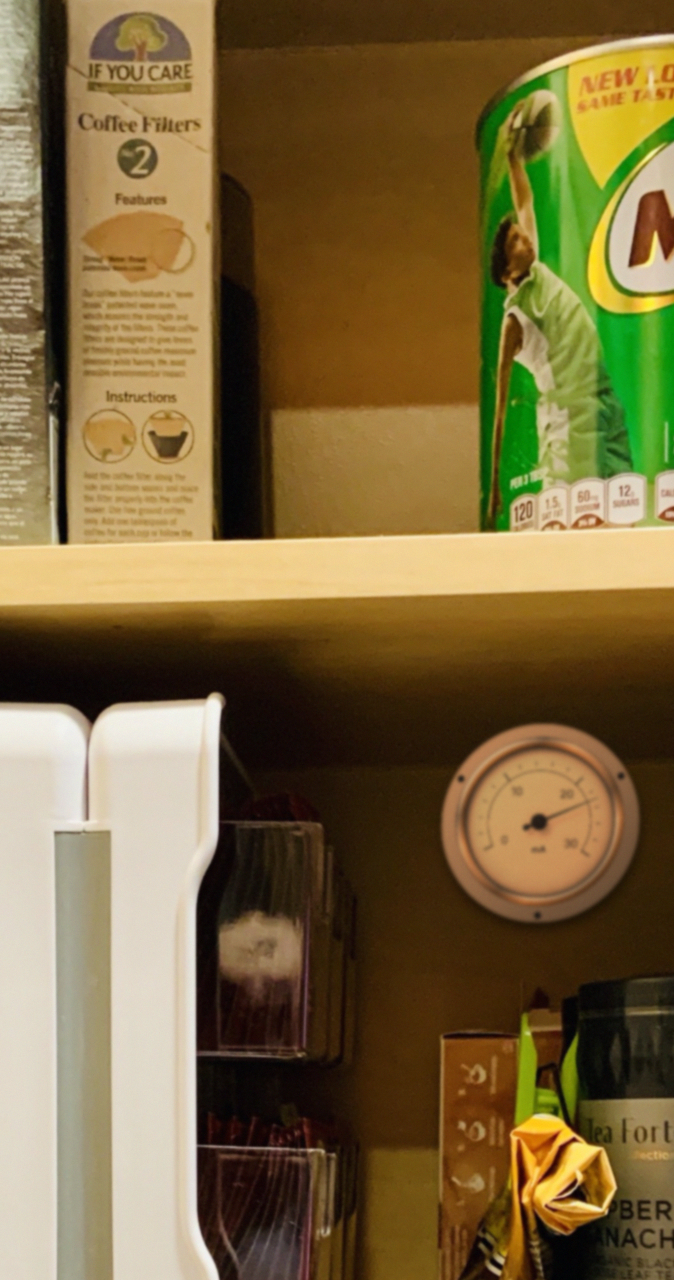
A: 23 mA
